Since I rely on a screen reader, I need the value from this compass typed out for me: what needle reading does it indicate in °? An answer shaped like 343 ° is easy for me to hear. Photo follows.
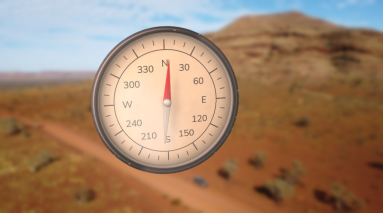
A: 5 °
